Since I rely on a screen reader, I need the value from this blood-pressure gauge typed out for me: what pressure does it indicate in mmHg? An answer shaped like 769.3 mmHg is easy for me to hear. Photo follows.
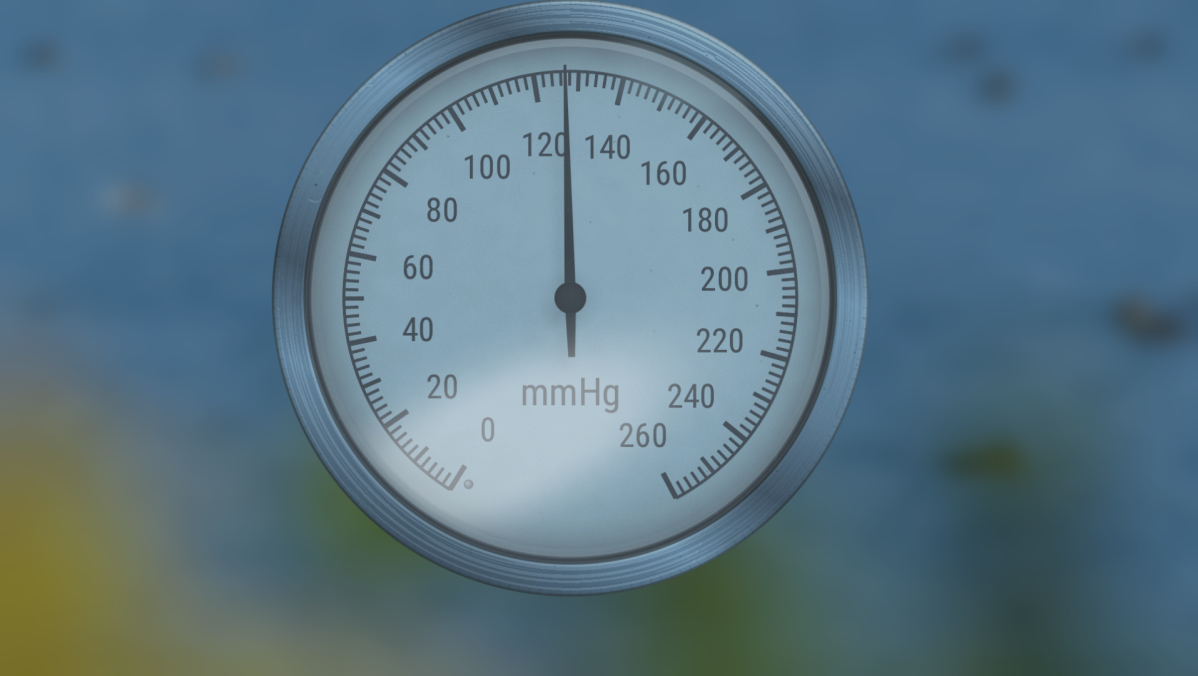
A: 127 mmHg
